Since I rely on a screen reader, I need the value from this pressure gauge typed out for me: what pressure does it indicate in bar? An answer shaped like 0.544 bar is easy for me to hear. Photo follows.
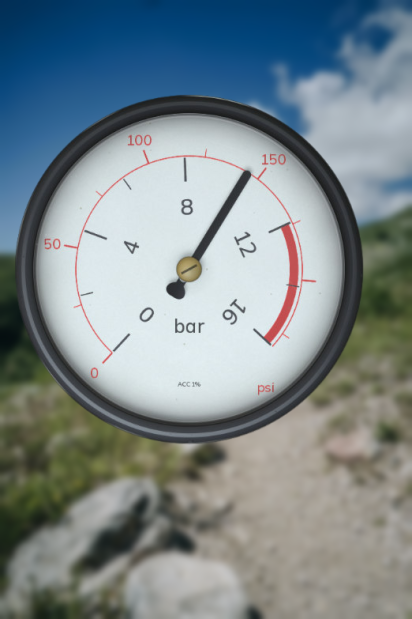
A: 10 bar
